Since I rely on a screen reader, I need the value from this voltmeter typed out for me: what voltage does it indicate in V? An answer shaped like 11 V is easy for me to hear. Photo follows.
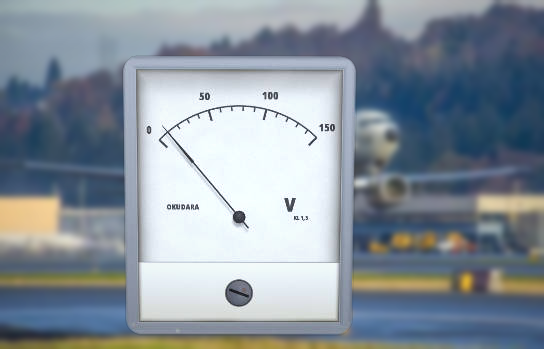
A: 10 V
